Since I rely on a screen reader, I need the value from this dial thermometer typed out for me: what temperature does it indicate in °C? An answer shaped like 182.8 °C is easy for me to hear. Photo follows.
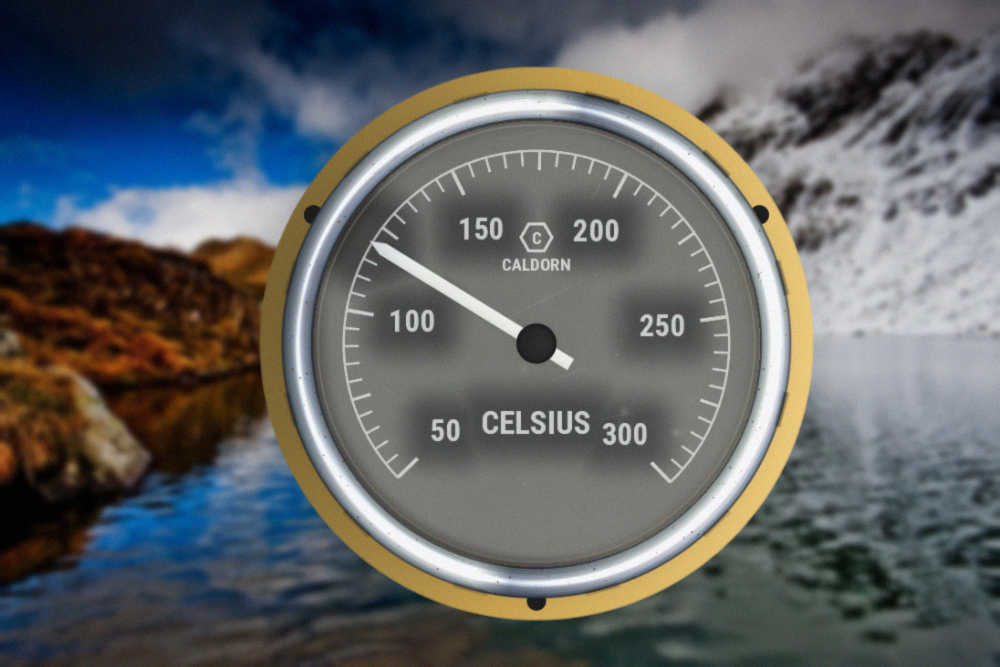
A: 120 °C
